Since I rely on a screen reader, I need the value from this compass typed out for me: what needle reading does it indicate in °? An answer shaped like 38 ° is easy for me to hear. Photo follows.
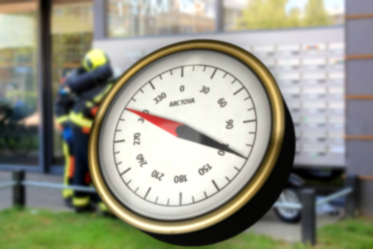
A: 300 °
